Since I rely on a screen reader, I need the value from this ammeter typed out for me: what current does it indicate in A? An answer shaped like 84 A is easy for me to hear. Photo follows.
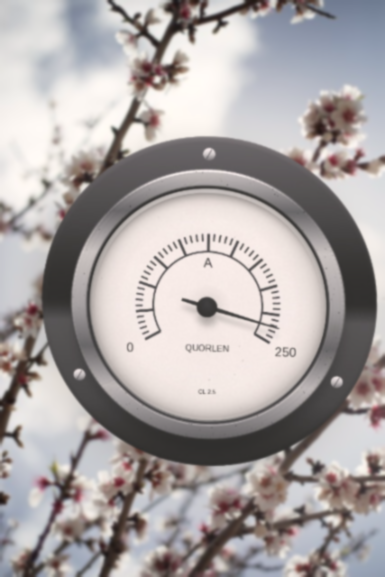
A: 235 A
